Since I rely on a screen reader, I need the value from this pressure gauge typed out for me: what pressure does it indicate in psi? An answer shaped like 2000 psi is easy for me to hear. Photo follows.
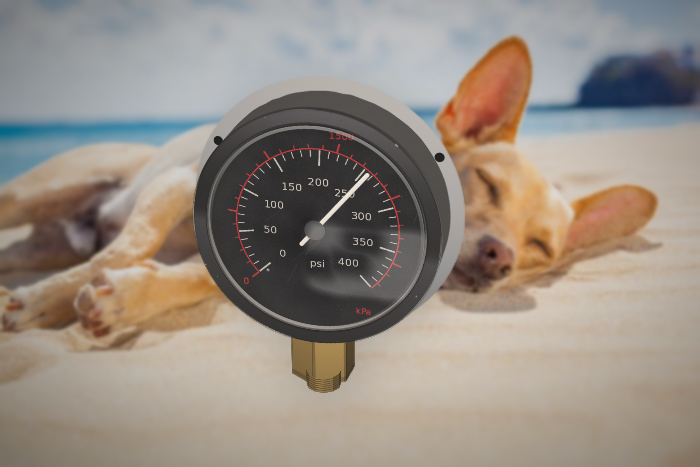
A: 255 psi
